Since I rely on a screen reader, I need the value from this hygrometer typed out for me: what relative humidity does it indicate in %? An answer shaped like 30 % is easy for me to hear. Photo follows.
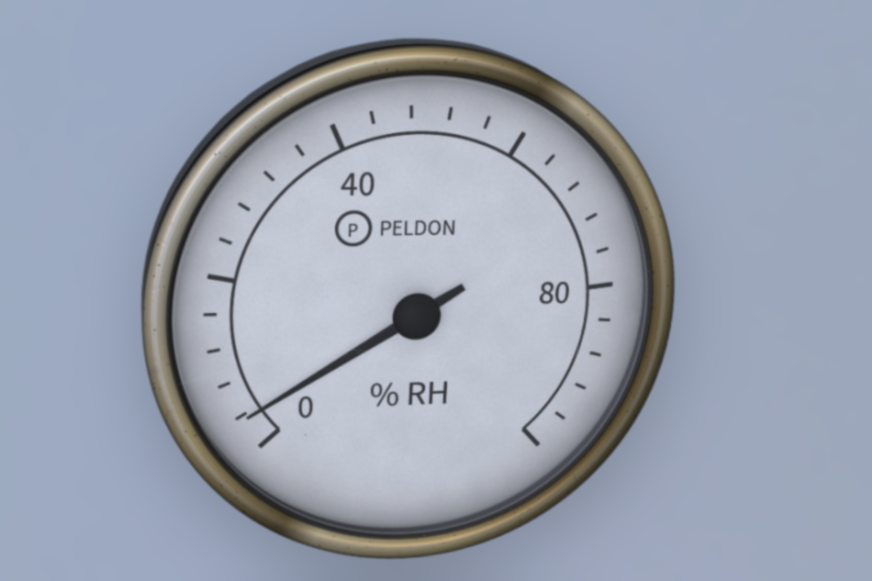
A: 4 %
